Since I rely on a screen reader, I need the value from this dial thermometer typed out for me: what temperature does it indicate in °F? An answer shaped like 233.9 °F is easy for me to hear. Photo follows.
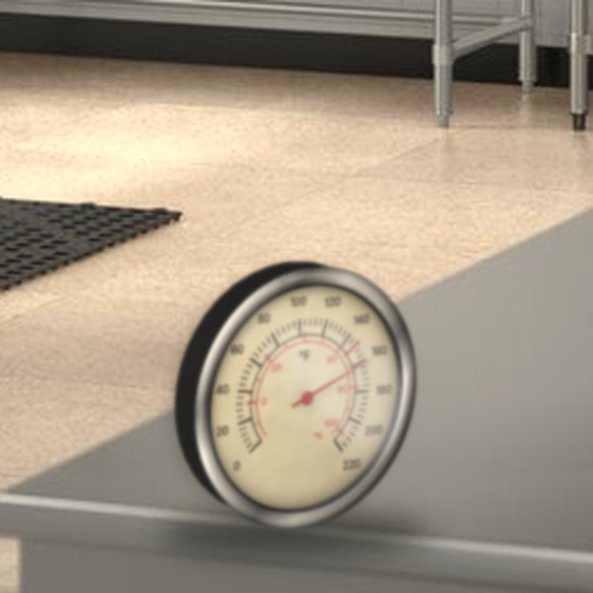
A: 160 °F
